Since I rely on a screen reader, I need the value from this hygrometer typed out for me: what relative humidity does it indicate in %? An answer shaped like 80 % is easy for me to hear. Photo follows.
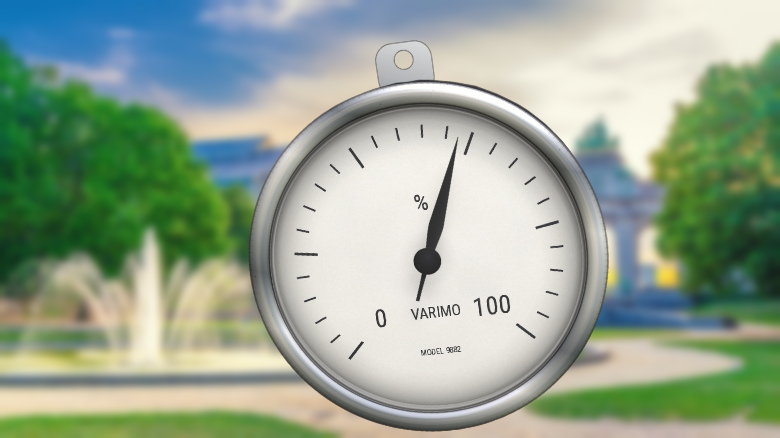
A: 58 %
